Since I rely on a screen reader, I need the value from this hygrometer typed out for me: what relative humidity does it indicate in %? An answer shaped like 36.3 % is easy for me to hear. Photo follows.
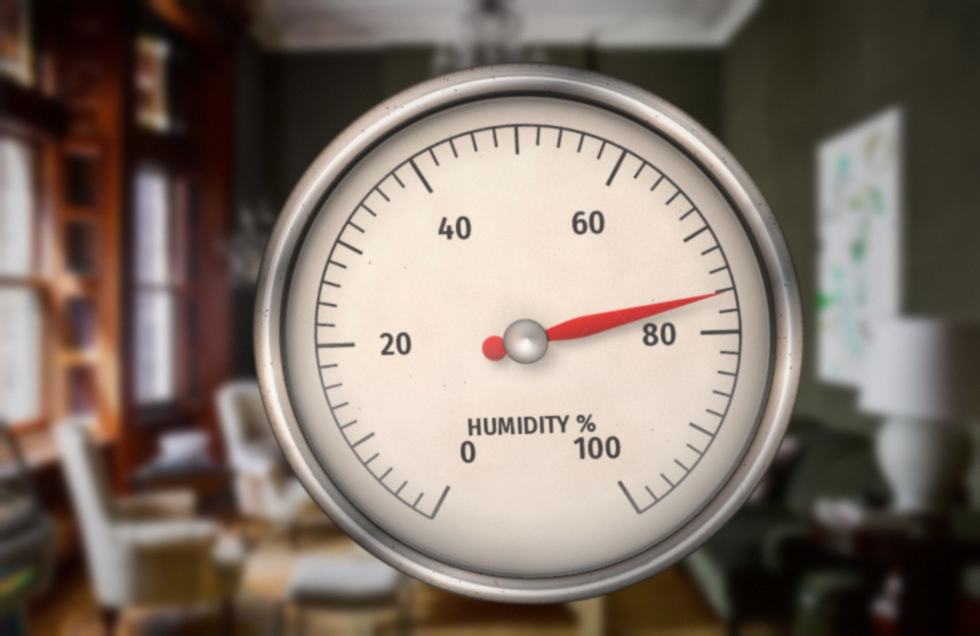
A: 76 %
